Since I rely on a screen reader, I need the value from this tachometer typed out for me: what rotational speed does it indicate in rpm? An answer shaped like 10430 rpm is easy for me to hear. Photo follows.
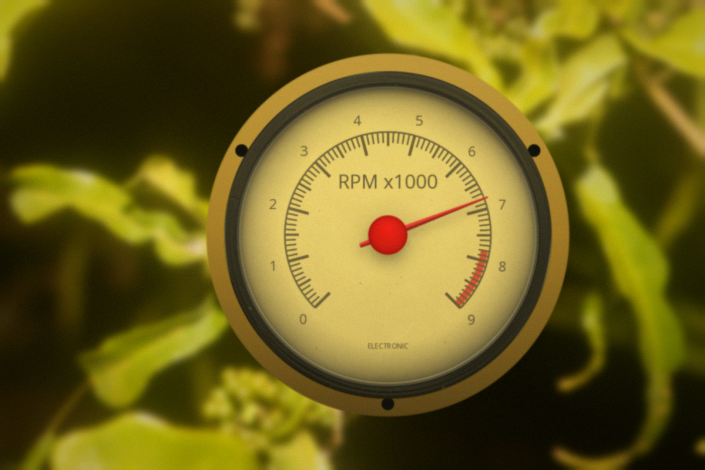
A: 6800 rpm
